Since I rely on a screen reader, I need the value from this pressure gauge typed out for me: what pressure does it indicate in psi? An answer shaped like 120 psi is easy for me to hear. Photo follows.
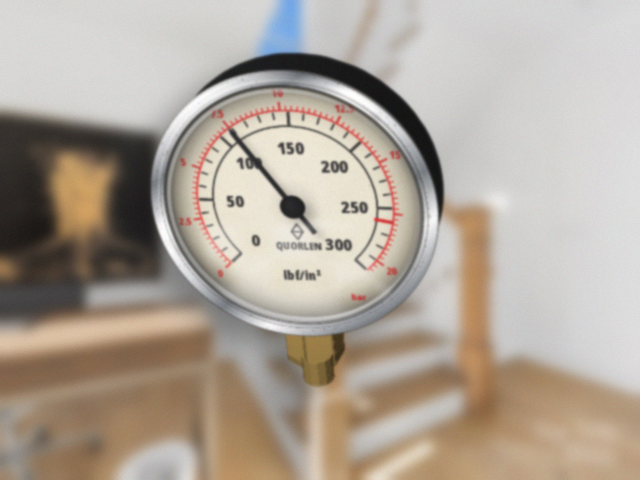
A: 110 psi
